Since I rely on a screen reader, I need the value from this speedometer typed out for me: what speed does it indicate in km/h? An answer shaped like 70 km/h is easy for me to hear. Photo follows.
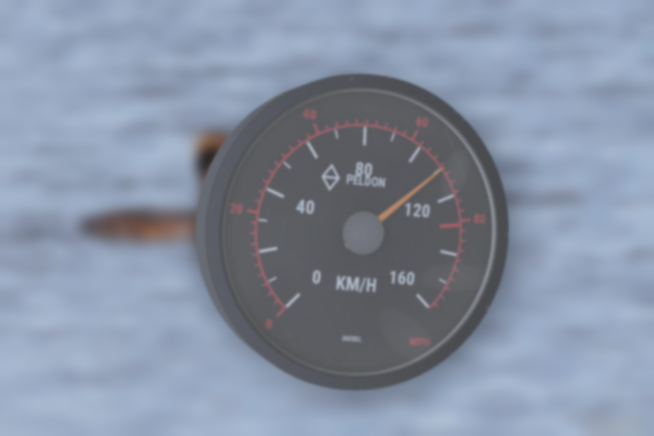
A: 110 km/h
